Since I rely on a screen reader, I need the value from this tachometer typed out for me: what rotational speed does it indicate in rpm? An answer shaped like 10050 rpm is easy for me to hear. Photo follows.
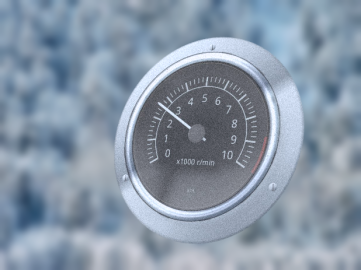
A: 2600 rpm
